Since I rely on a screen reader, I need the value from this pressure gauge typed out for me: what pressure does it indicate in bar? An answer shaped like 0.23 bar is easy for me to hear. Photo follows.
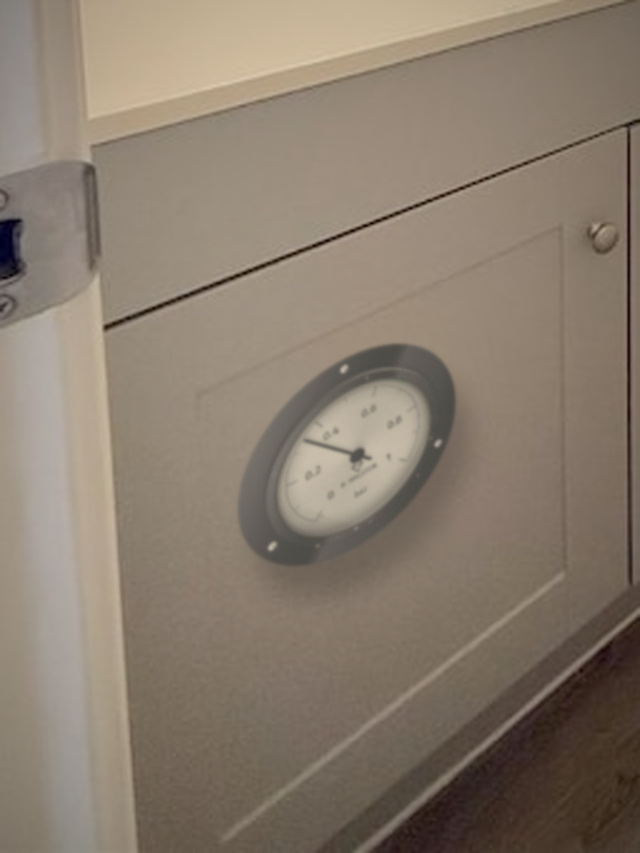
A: 0.35 bar
